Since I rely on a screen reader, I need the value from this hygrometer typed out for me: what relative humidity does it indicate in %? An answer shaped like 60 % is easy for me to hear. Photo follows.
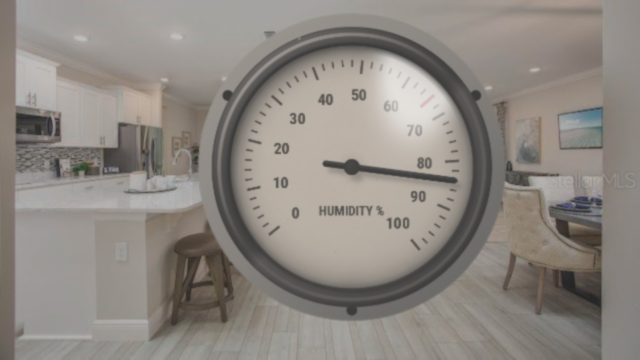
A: 84 %
